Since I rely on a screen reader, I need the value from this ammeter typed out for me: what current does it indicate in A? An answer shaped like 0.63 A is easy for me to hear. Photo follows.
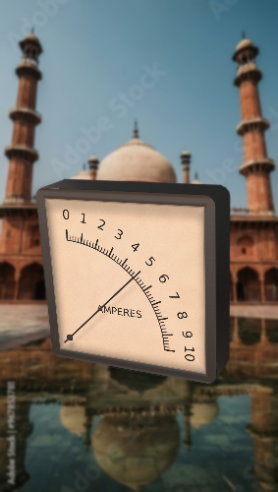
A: 5 A
